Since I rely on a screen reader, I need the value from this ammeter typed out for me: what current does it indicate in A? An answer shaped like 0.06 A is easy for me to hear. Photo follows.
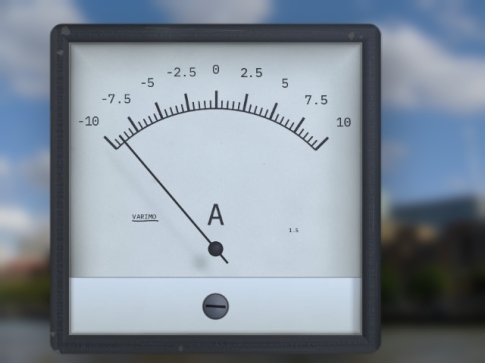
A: -9 A
